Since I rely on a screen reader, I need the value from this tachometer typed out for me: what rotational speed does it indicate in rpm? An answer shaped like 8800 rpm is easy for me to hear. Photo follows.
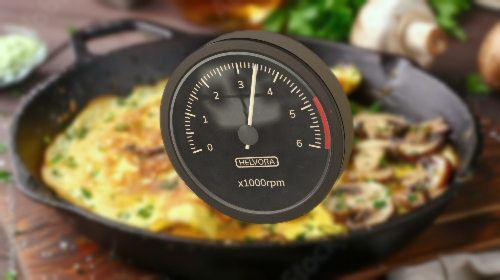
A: 3500 rpm
